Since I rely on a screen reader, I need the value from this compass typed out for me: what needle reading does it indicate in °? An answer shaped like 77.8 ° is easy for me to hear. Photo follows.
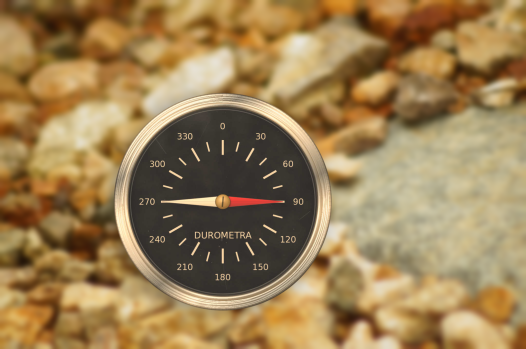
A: 90 °
